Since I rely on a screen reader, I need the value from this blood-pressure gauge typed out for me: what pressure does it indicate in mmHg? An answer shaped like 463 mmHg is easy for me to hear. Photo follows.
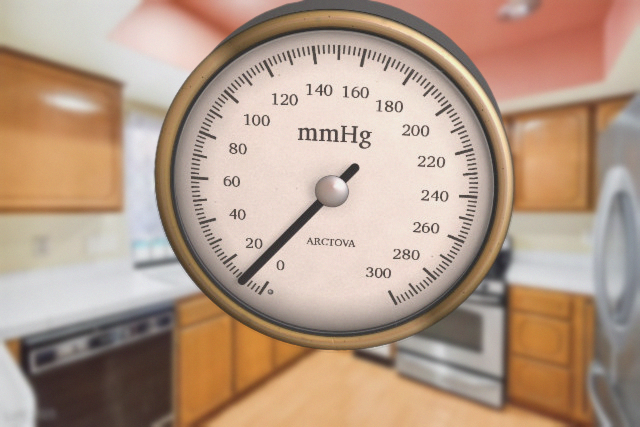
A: 10 mmHg
